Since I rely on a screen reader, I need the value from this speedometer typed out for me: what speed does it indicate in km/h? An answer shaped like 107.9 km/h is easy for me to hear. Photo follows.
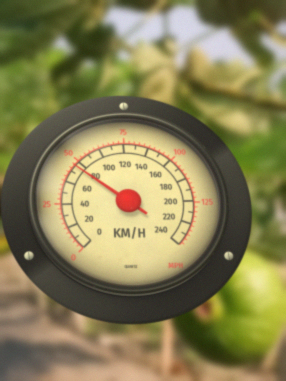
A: 75 km/h
